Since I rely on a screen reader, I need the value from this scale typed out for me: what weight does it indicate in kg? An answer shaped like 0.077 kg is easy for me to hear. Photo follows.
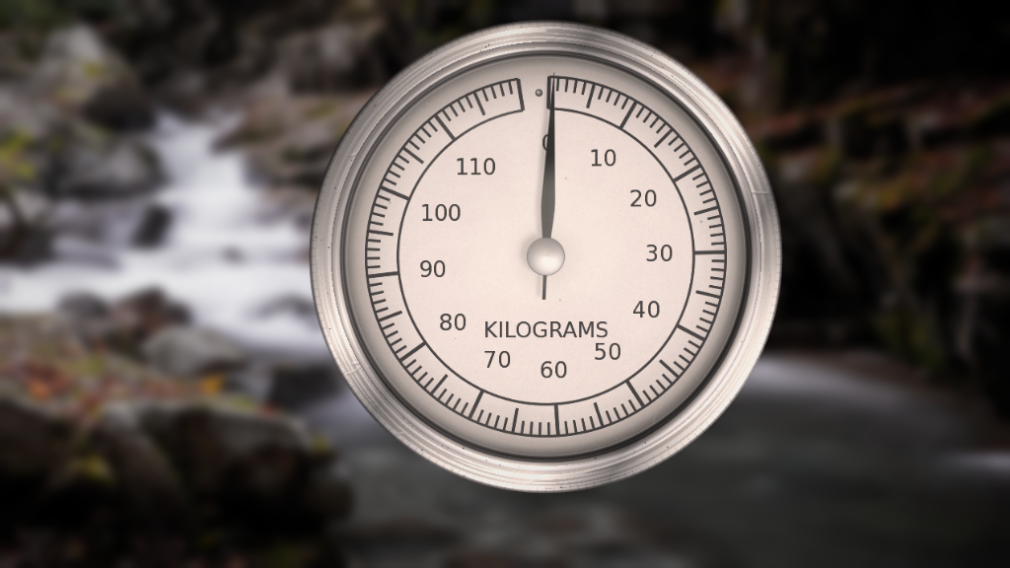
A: 0.5 kg
